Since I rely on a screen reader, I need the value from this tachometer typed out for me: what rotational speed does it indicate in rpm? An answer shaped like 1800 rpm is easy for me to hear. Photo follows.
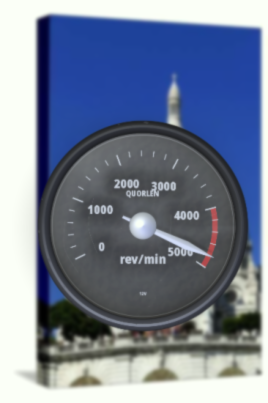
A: 4800 rpm
